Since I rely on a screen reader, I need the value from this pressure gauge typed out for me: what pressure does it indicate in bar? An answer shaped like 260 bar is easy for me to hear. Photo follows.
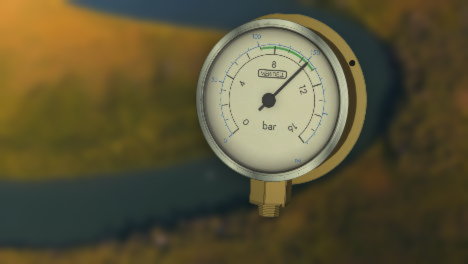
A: 10.5 bar
